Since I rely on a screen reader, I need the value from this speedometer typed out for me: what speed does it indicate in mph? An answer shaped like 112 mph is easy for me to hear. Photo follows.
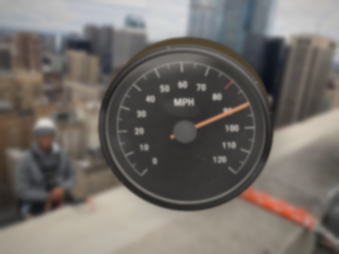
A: 90 mph
